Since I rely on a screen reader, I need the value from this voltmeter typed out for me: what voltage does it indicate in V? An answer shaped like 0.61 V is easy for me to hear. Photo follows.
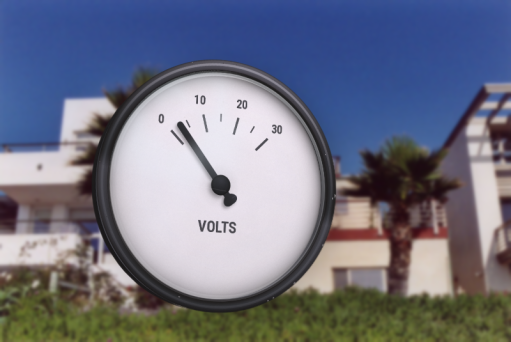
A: 2.5 V
